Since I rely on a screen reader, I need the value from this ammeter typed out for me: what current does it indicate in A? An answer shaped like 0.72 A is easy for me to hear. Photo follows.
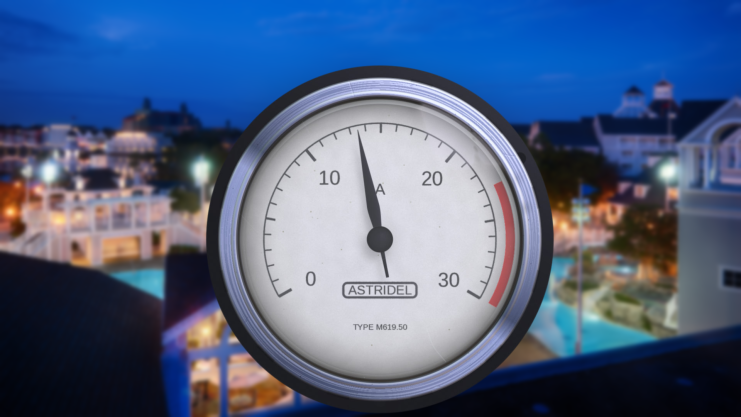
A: 13.5 A
